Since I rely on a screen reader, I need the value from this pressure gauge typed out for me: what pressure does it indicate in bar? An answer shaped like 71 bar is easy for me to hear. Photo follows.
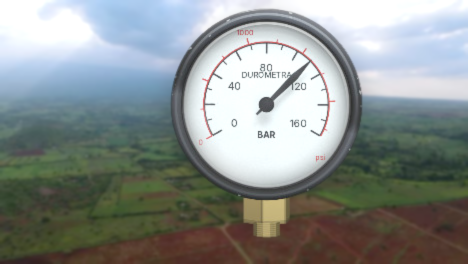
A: 110 bar
